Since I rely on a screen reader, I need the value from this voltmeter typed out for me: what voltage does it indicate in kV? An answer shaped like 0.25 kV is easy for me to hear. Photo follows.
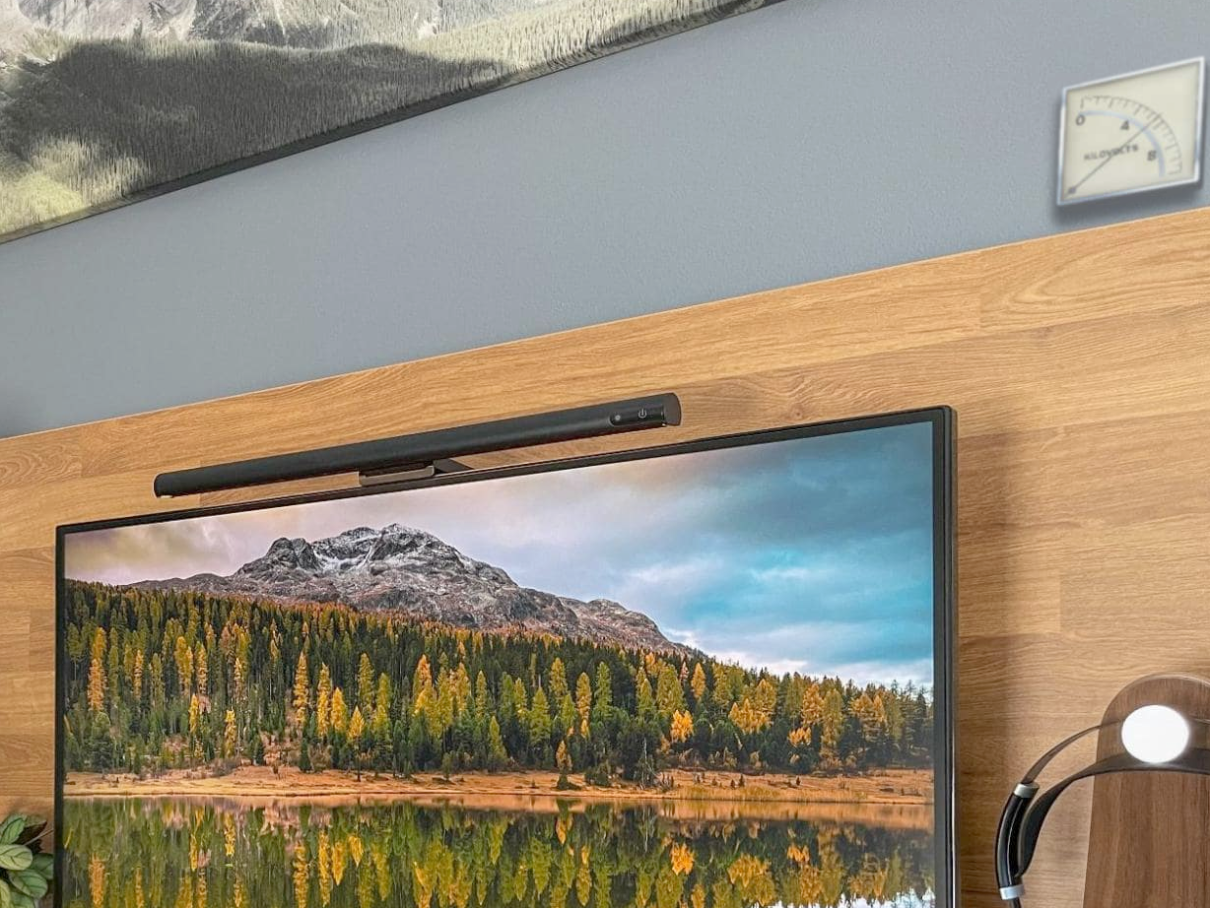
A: 5.5 kV
